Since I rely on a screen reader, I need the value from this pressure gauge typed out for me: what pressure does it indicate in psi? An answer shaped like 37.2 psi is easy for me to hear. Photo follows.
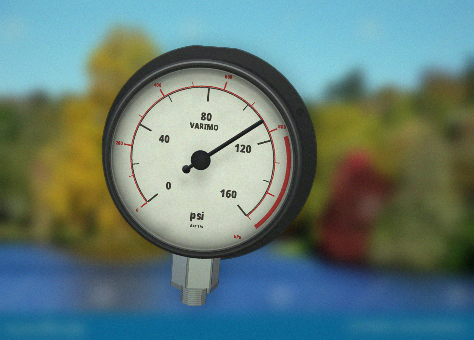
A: 110 psi
